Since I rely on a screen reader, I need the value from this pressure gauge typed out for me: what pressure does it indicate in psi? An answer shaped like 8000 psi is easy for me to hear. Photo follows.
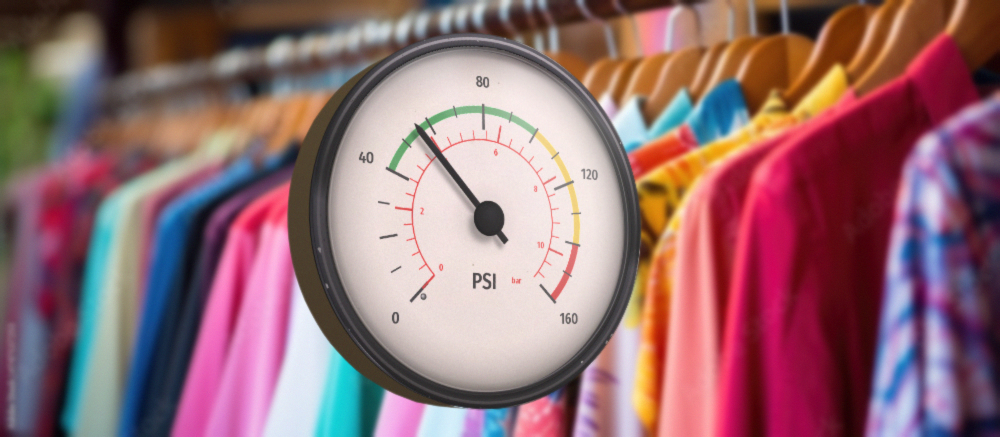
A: 55 psi
